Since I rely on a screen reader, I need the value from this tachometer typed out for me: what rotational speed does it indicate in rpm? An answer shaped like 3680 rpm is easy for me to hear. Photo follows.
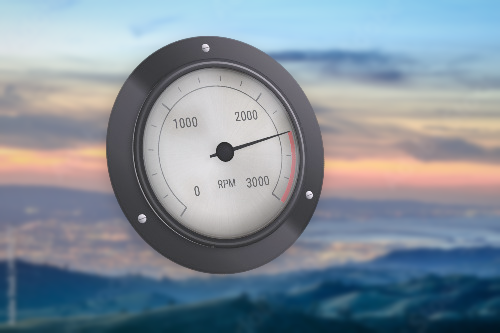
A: 2400 rpm
